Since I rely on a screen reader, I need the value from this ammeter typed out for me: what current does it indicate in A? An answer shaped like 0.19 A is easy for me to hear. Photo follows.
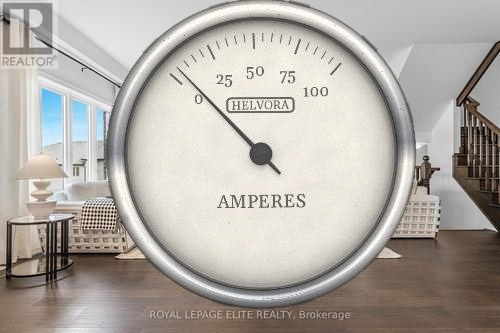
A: 5 A
